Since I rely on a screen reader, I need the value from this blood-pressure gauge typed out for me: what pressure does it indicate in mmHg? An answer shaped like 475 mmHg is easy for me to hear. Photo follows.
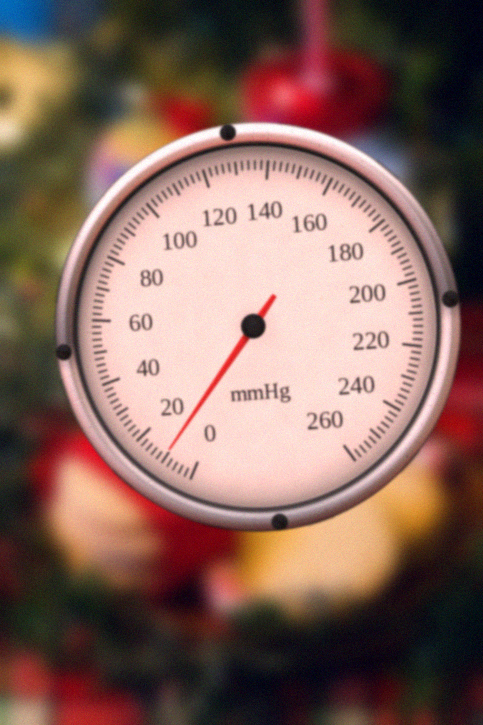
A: 10 mmHg
